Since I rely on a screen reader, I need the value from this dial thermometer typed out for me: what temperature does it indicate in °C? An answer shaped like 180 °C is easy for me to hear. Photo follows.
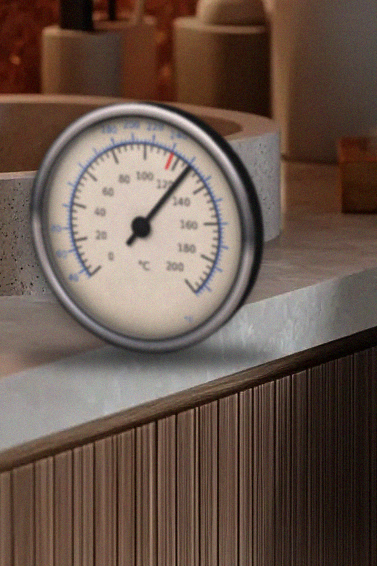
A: 128 °C
